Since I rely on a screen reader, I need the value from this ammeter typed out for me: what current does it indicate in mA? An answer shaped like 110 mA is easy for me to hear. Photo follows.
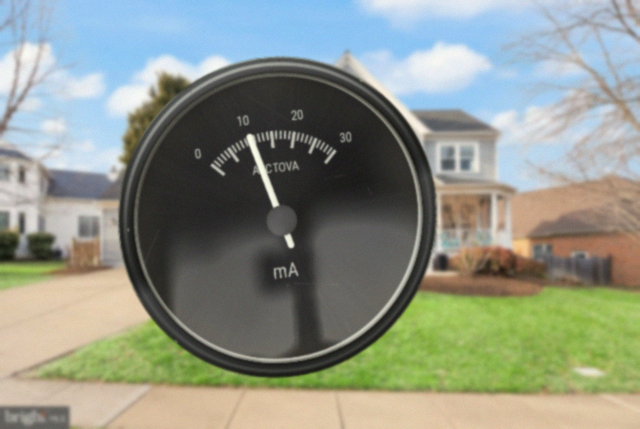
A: 10 mA
